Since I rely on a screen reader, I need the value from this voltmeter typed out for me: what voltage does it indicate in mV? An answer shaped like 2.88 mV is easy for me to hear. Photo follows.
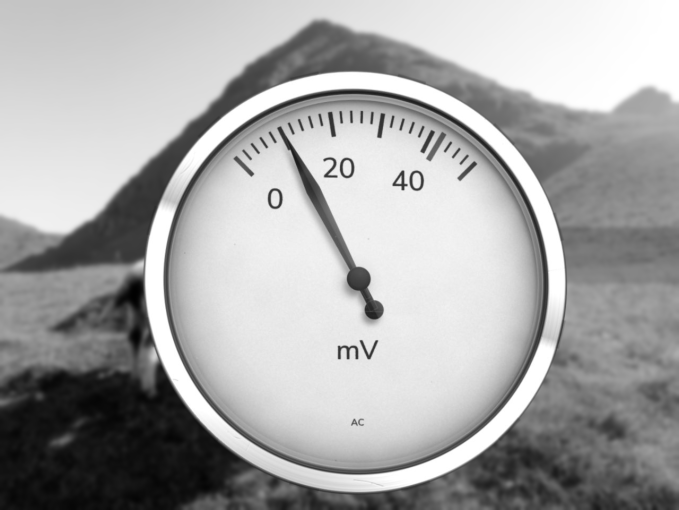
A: 10 mV
